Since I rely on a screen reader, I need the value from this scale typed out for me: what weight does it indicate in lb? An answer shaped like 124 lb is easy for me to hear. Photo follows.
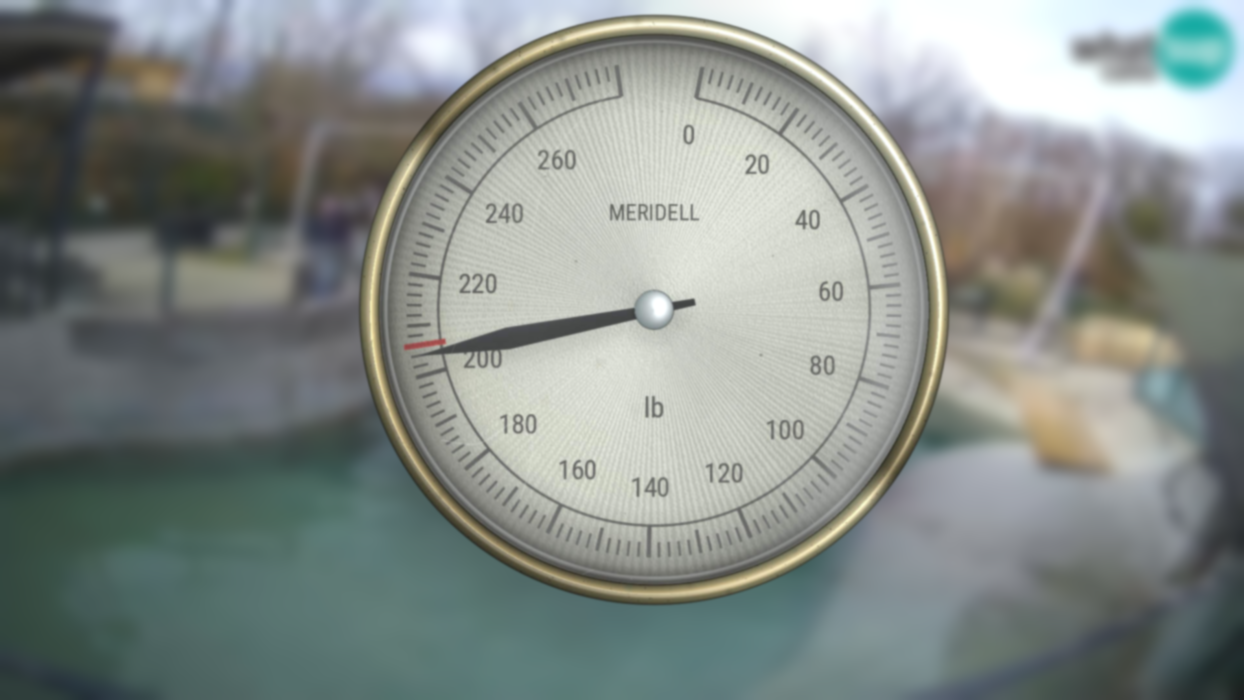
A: 204 lb
